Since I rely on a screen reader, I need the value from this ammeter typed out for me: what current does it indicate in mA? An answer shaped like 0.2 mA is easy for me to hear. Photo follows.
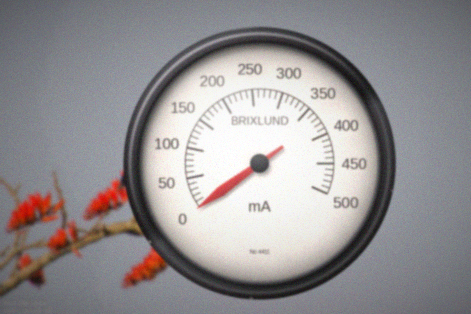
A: 0 mA
